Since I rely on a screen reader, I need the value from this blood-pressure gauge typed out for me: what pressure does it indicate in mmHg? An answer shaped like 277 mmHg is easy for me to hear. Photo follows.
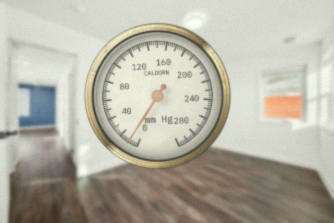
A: 10 mmHg
